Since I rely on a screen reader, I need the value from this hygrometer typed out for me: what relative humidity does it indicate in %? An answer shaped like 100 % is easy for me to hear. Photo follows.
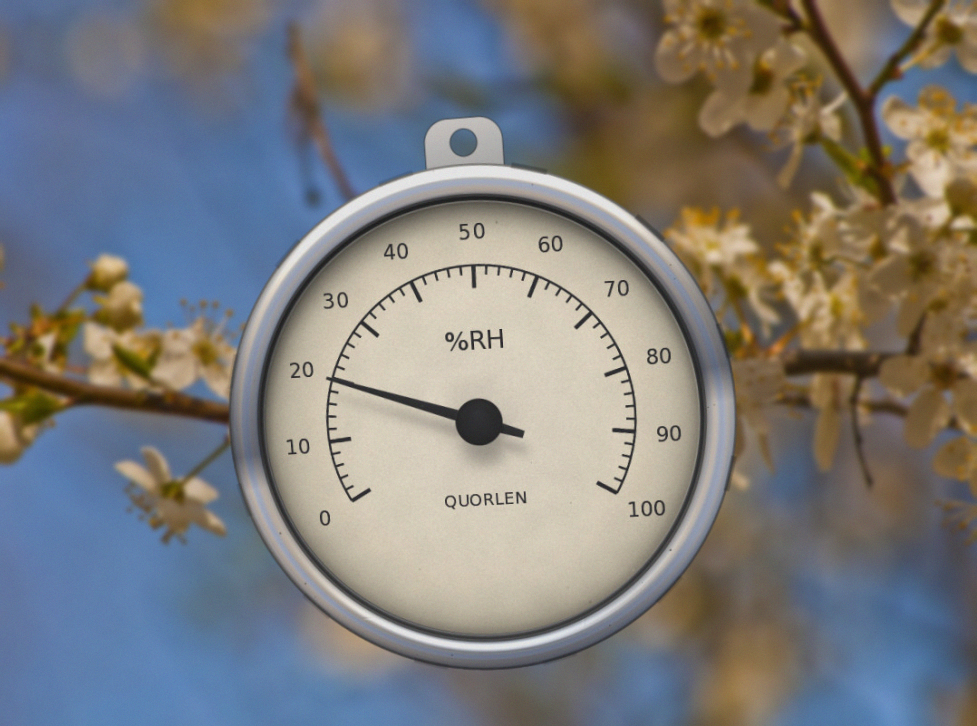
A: 20 %
